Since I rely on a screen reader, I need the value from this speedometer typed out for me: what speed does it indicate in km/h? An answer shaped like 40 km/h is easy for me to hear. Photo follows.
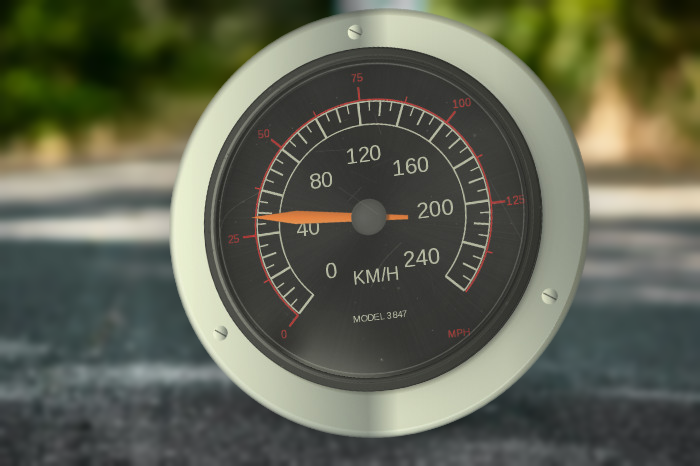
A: 47.5 km/h
